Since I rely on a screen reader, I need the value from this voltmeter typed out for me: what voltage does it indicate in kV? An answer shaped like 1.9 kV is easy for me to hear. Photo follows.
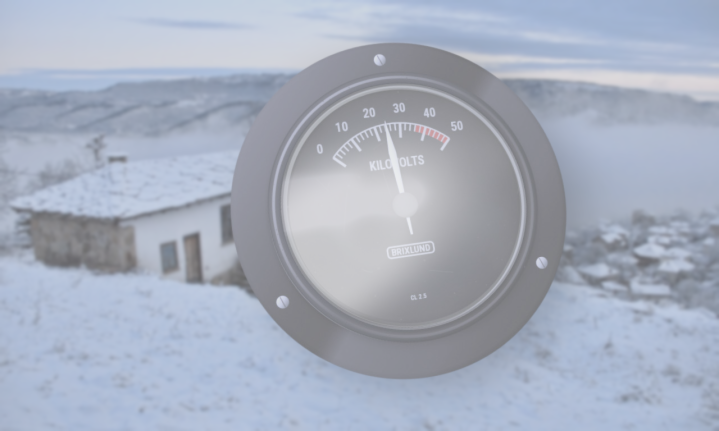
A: 24 kV
